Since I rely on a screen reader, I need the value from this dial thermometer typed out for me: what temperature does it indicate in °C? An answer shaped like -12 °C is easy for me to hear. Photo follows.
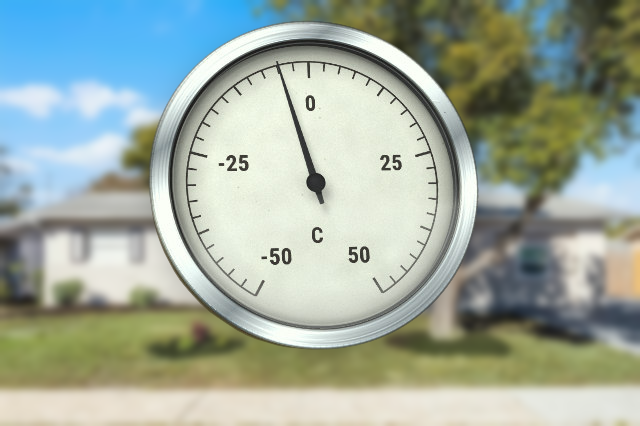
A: -5 °C
